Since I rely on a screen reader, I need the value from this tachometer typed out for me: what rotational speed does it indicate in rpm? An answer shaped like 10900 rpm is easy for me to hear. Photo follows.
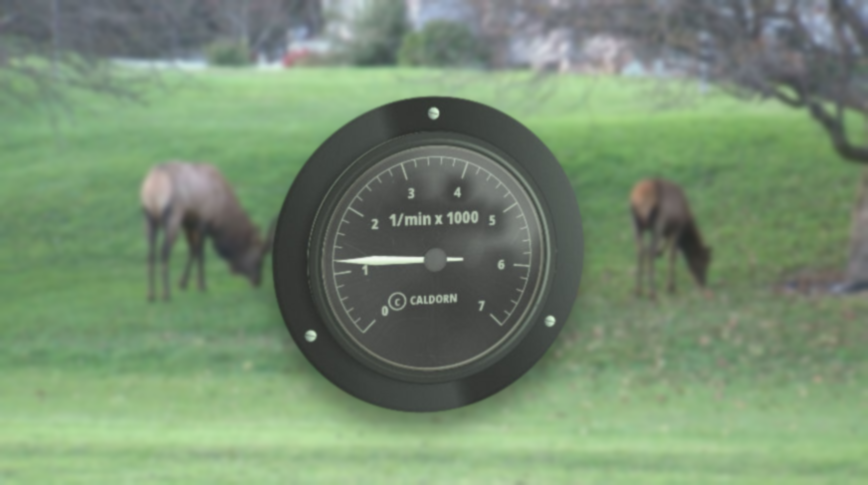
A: 1200 rpm
